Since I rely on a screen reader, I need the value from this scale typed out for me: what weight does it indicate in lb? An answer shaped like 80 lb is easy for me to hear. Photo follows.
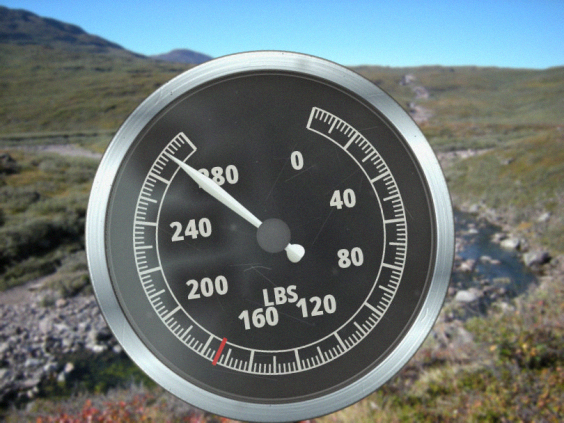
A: 270 lb
